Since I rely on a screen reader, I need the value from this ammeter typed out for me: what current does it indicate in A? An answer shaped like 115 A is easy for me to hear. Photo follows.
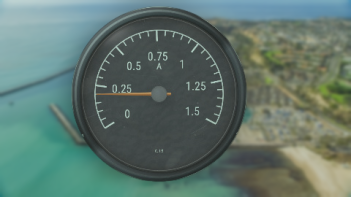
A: 0.2 A
